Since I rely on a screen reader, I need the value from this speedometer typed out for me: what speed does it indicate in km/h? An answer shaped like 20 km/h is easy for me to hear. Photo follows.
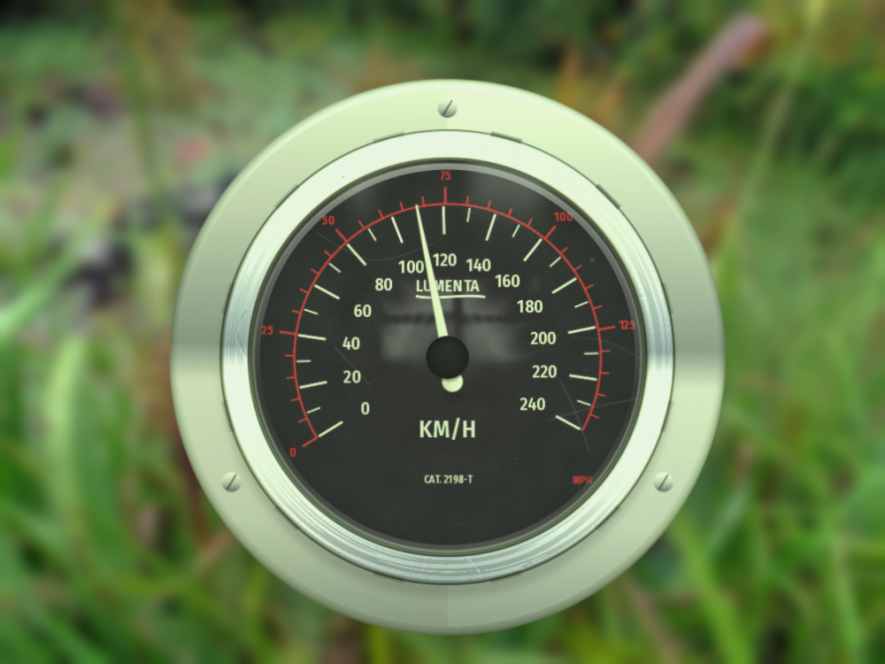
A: 110 km/h
